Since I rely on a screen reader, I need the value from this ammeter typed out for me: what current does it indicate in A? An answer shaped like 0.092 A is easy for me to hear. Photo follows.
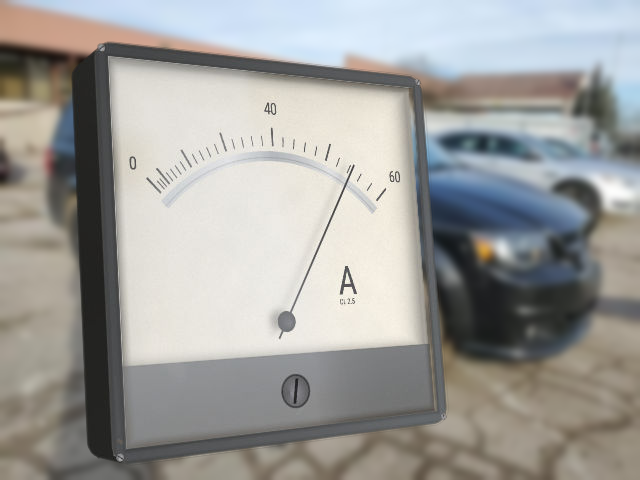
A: 54 A
